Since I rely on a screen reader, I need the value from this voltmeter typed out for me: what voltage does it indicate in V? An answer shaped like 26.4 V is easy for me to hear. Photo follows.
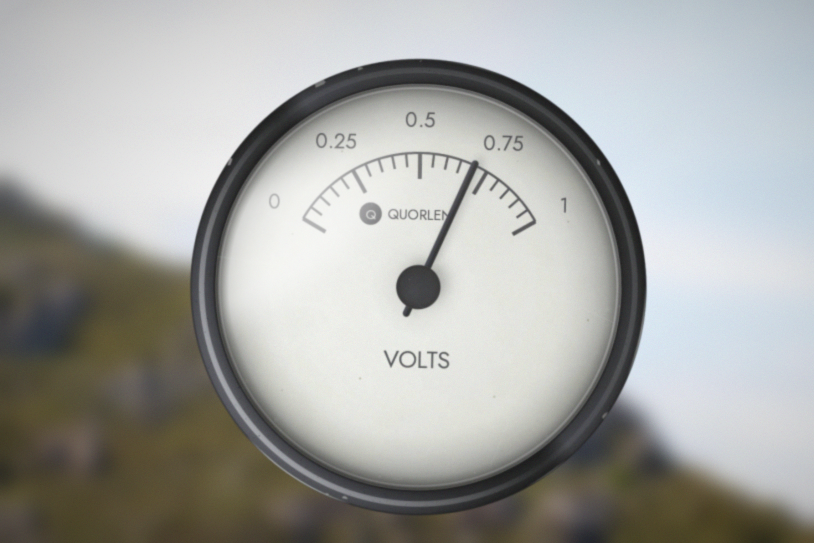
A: 0.7 V
